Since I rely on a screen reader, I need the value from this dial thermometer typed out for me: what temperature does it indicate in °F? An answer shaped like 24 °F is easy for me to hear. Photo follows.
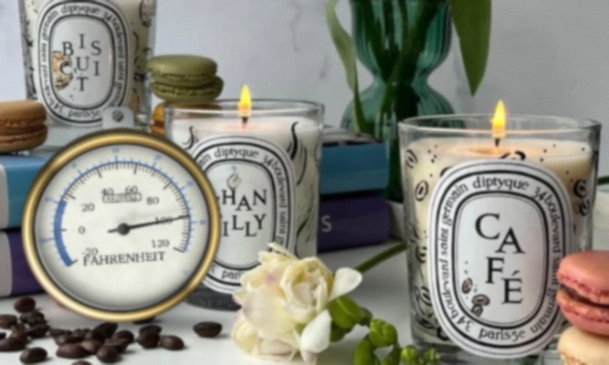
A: 100 °F
